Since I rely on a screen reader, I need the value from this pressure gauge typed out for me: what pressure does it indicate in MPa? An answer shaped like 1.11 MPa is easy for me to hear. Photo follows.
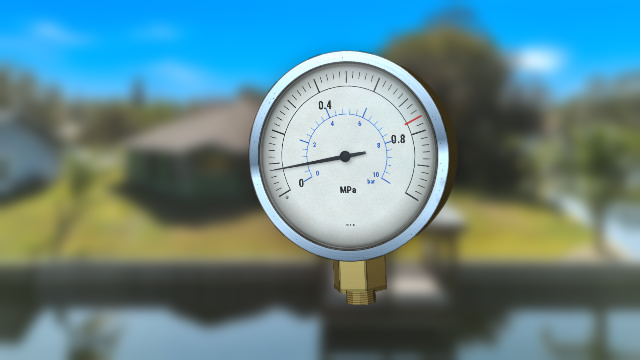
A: 0.08 MPa
